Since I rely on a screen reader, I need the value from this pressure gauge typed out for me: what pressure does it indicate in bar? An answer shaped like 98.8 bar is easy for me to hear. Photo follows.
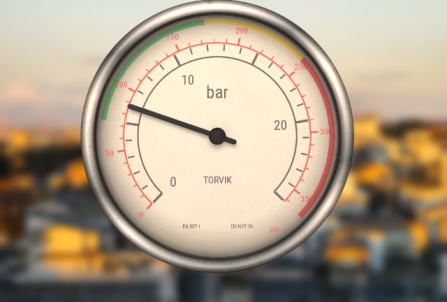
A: 6 bar
